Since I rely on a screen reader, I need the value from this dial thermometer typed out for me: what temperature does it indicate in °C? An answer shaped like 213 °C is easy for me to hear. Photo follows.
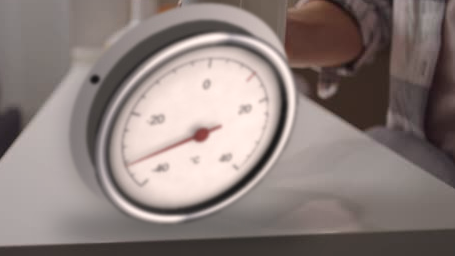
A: -32 °C
